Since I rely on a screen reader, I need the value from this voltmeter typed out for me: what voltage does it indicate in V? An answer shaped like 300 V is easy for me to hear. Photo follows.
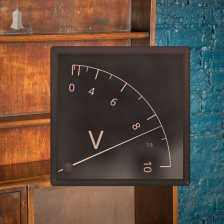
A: 8.5 V
